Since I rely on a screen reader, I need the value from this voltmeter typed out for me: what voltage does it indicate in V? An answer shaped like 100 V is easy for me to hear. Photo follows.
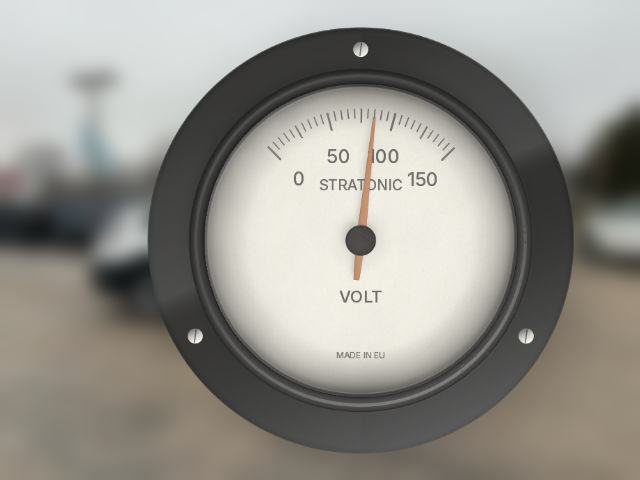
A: 85 V
